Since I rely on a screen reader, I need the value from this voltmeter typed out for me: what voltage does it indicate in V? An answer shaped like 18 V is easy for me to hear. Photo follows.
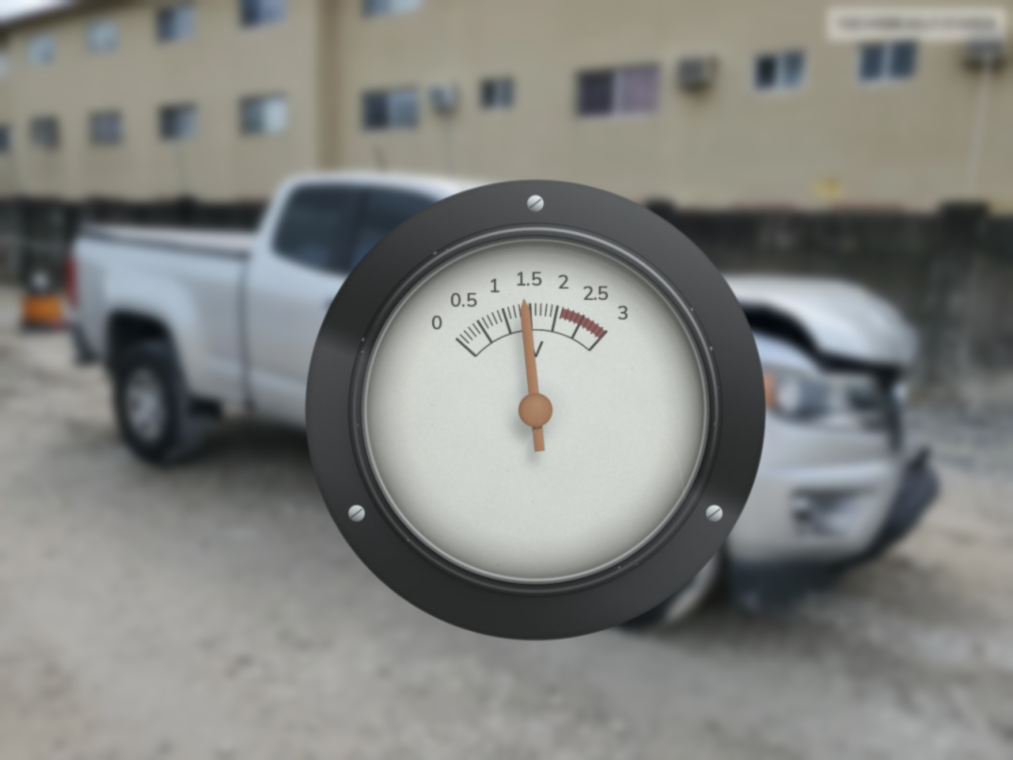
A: 1.4 V
